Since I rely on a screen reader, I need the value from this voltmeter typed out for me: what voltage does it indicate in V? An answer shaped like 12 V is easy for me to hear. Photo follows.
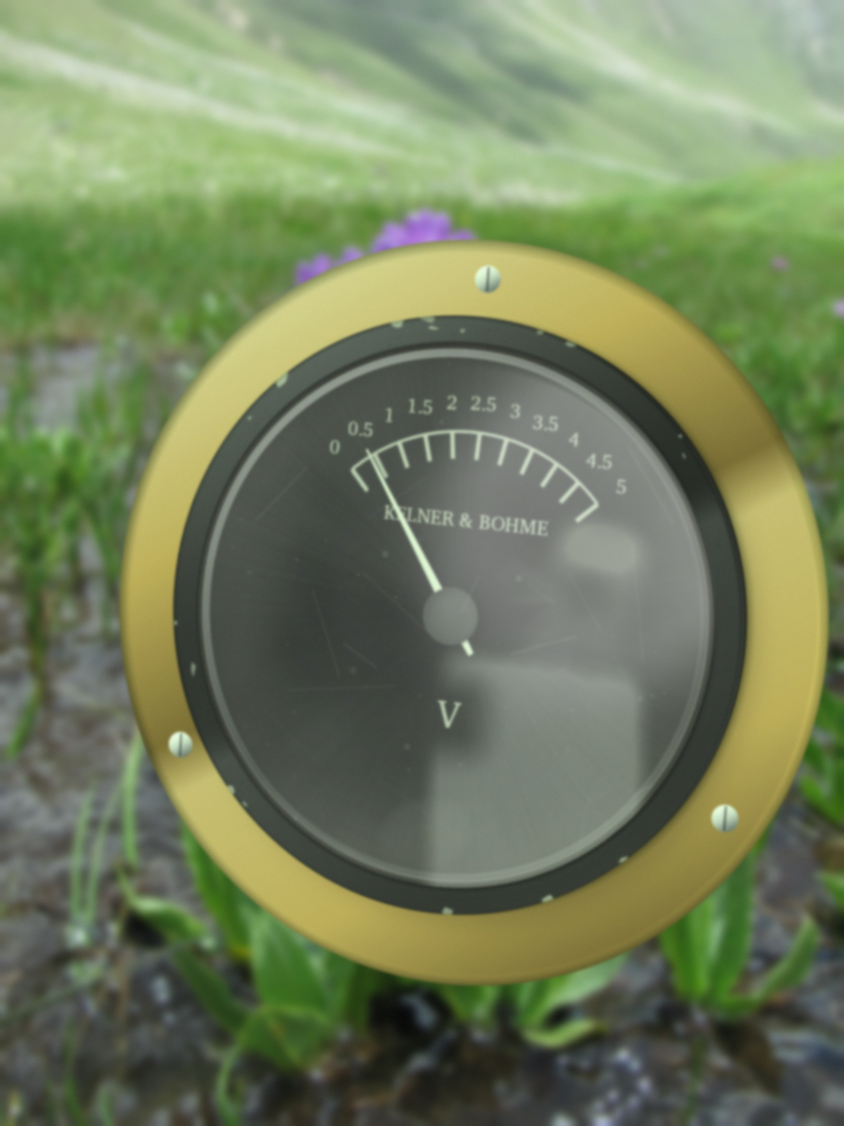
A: 0.5 V
